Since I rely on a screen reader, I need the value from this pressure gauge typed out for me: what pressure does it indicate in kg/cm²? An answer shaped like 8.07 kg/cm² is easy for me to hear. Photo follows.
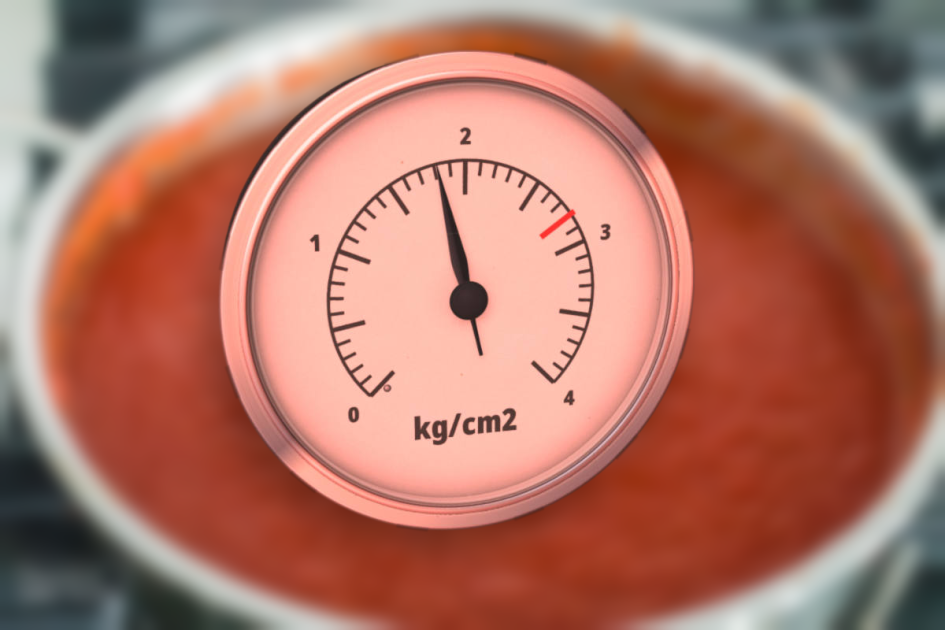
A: 1.8 kg/cm²
